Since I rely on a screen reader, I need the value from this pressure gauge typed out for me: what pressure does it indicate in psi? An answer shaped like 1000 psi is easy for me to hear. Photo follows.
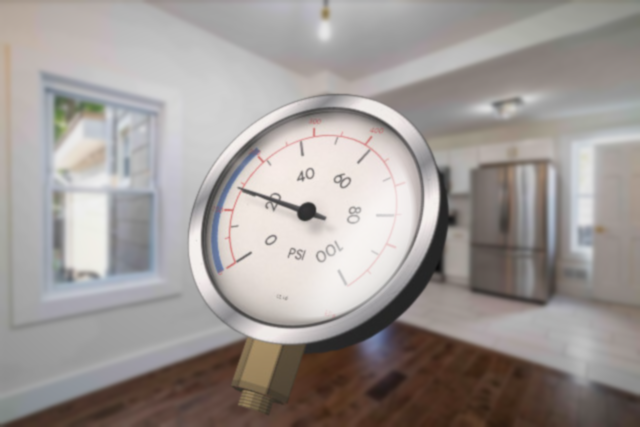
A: 20 psi
